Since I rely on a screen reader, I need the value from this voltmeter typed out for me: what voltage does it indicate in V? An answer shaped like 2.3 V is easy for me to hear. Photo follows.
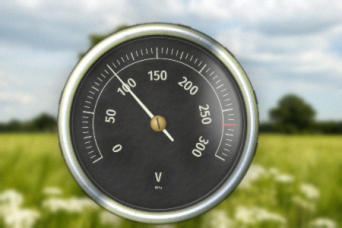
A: 100 V
